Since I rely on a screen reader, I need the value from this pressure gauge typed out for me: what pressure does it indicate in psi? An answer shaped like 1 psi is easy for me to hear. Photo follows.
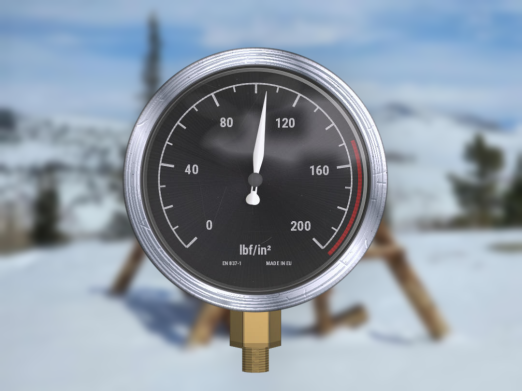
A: 105 psi
